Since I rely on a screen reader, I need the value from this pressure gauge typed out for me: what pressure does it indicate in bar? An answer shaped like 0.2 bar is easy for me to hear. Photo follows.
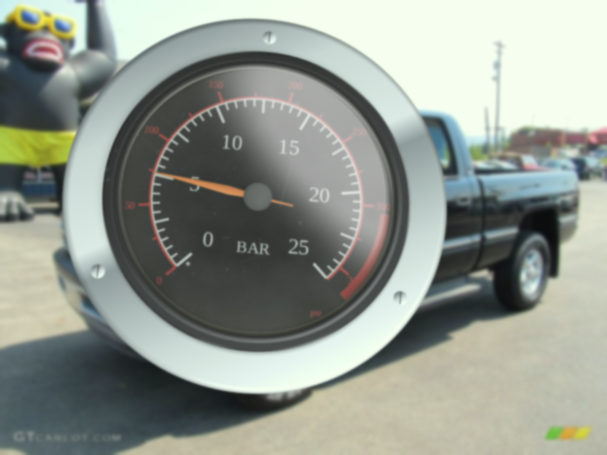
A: 5 bar
